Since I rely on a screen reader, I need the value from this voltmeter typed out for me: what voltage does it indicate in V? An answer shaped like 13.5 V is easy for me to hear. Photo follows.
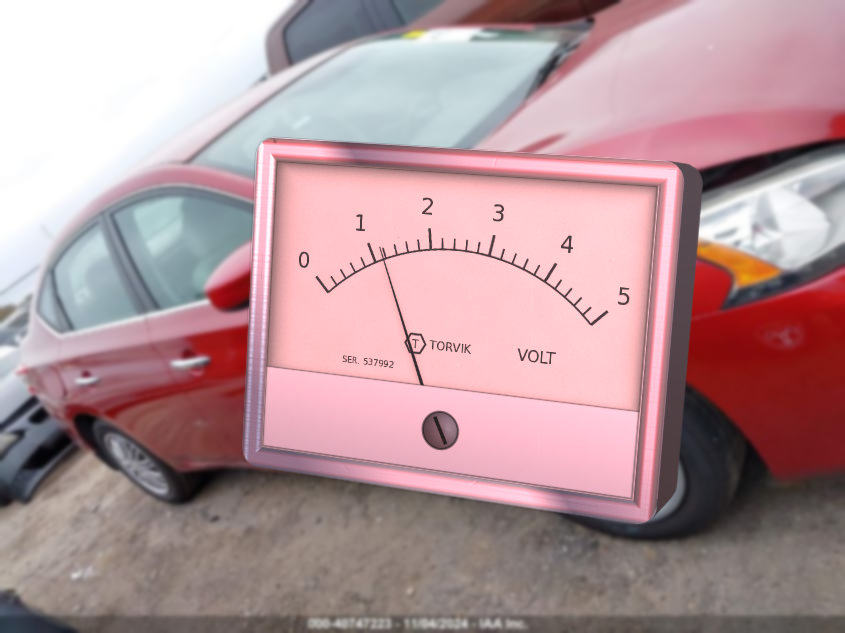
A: 1.2 V
